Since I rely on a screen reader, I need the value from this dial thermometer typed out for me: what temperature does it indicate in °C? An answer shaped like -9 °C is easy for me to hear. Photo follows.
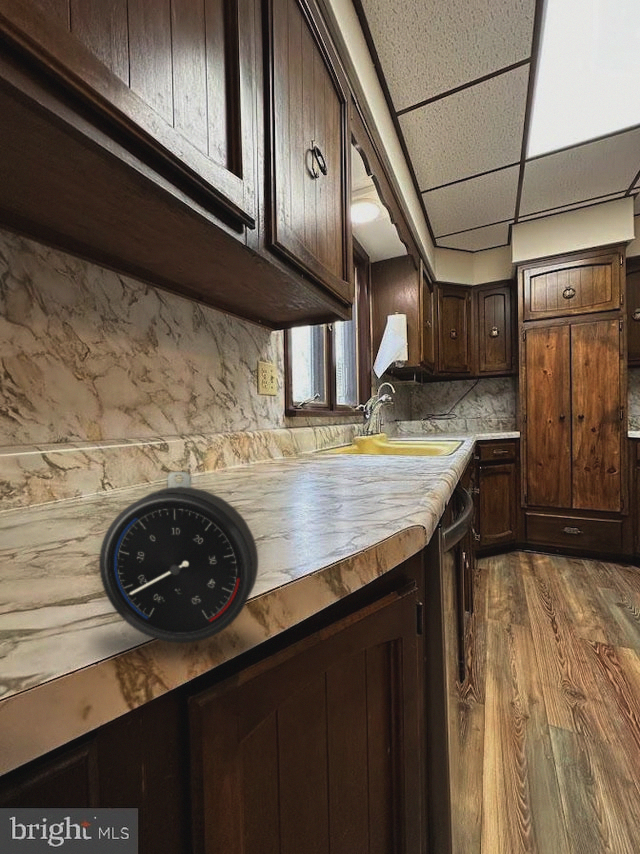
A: -22 °C
